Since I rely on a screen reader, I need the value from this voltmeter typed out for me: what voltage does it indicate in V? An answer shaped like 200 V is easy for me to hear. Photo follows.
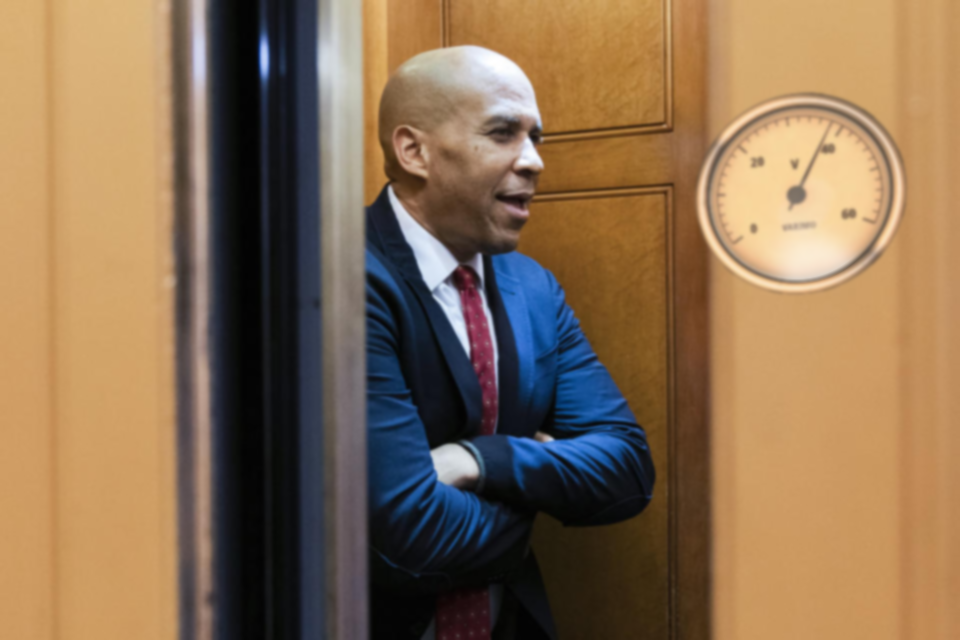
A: 38 V
